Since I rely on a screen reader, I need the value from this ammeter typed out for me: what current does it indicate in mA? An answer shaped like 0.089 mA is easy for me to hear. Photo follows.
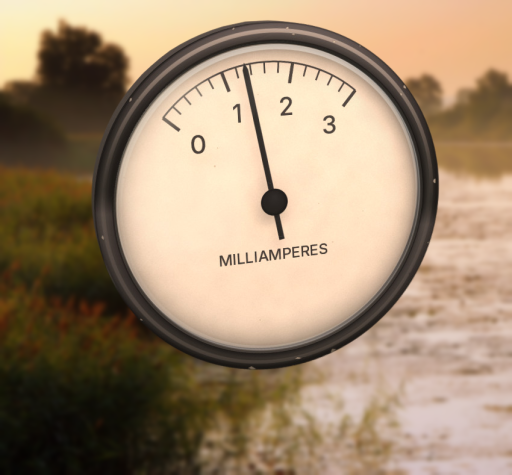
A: 1.3 mA
